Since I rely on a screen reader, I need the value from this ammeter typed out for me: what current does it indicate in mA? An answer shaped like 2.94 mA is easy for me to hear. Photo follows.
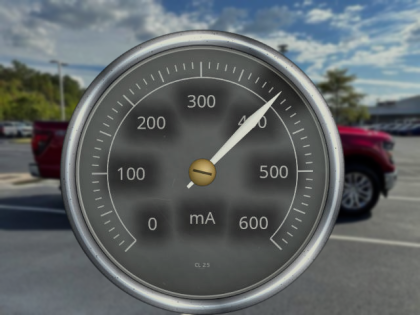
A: 400 mA
